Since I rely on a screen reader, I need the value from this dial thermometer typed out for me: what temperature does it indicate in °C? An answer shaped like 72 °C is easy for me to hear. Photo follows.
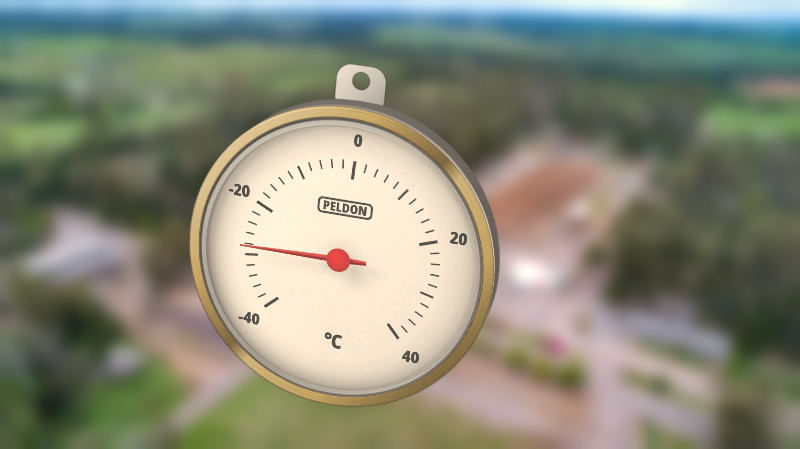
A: -28 °C
